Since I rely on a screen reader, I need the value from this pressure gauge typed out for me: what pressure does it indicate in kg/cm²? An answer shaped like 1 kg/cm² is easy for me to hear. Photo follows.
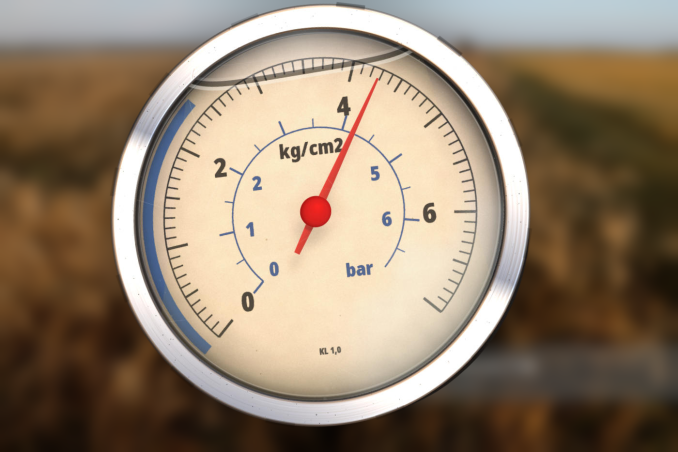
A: 4.3 kg/cm²
